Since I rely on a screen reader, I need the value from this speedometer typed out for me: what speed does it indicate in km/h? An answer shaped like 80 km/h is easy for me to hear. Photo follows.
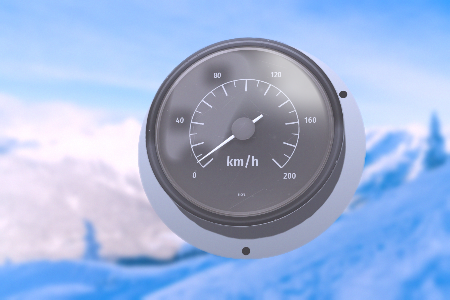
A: 5 km/h
